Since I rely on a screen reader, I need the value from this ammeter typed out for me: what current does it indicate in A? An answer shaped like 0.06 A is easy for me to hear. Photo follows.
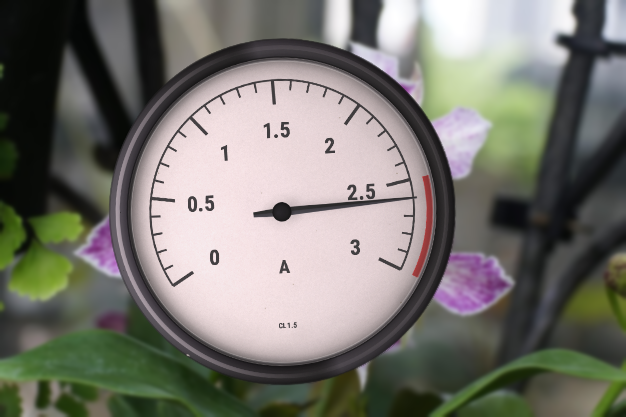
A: 2.6 A
